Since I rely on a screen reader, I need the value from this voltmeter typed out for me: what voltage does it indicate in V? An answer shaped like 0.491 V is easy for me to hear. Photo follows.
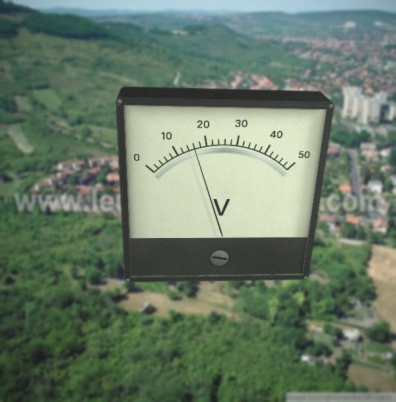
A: 16 V
